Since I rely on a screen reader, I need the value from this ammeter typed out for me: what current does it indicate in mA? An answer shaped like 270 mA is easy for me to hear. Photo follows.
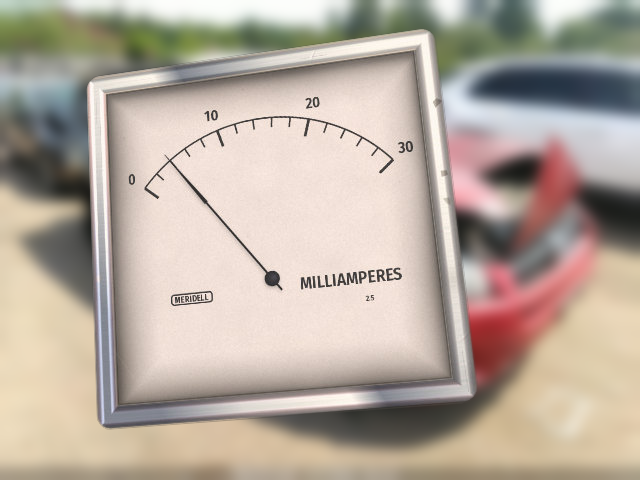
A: 4 mA
